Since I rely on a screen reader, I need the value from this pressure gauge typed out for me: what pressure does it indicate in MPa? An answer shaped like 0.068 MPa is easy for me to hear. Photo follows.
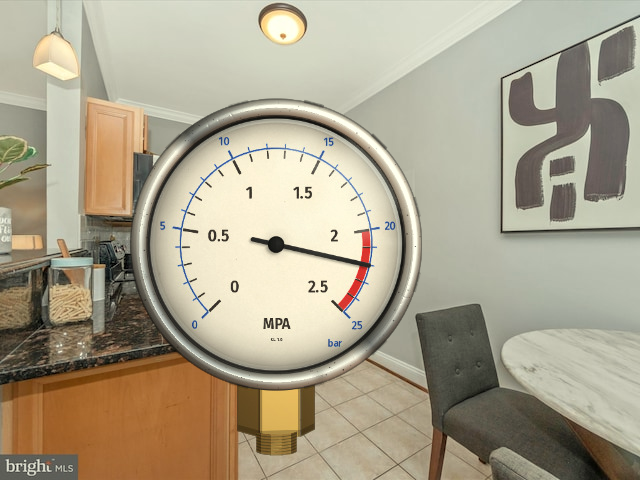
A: 2.2 MPa
